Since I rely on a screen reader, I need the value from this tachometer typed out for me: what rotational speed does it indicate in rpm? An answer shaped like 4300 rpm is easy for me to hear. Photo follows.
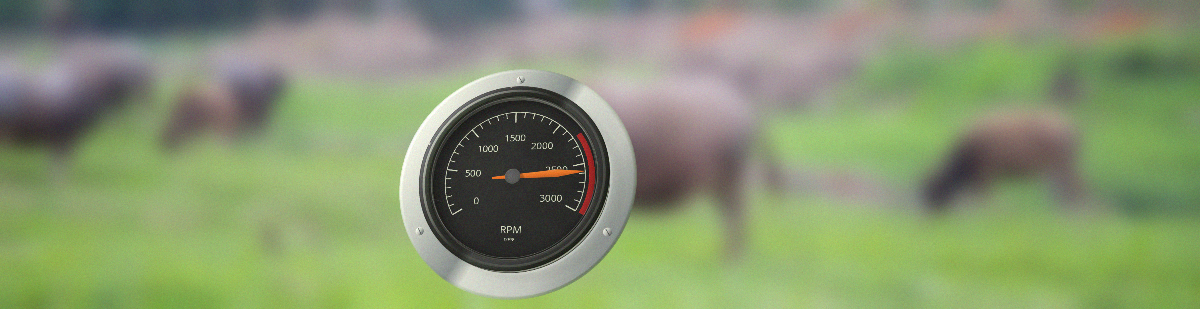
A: 2600 rpm
